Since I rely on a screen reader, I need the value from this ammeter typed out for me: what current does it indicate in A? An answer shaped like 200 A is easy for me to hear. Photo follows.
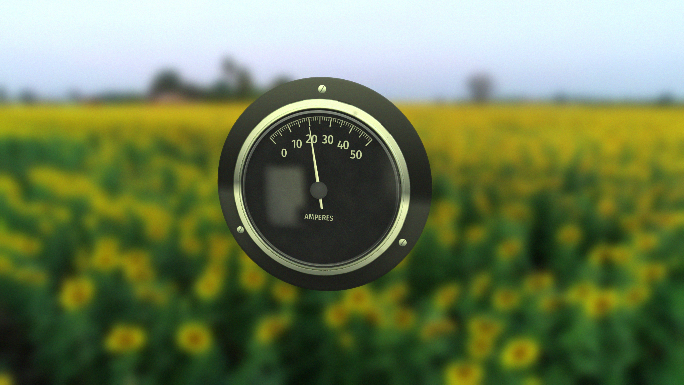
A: 20 A
